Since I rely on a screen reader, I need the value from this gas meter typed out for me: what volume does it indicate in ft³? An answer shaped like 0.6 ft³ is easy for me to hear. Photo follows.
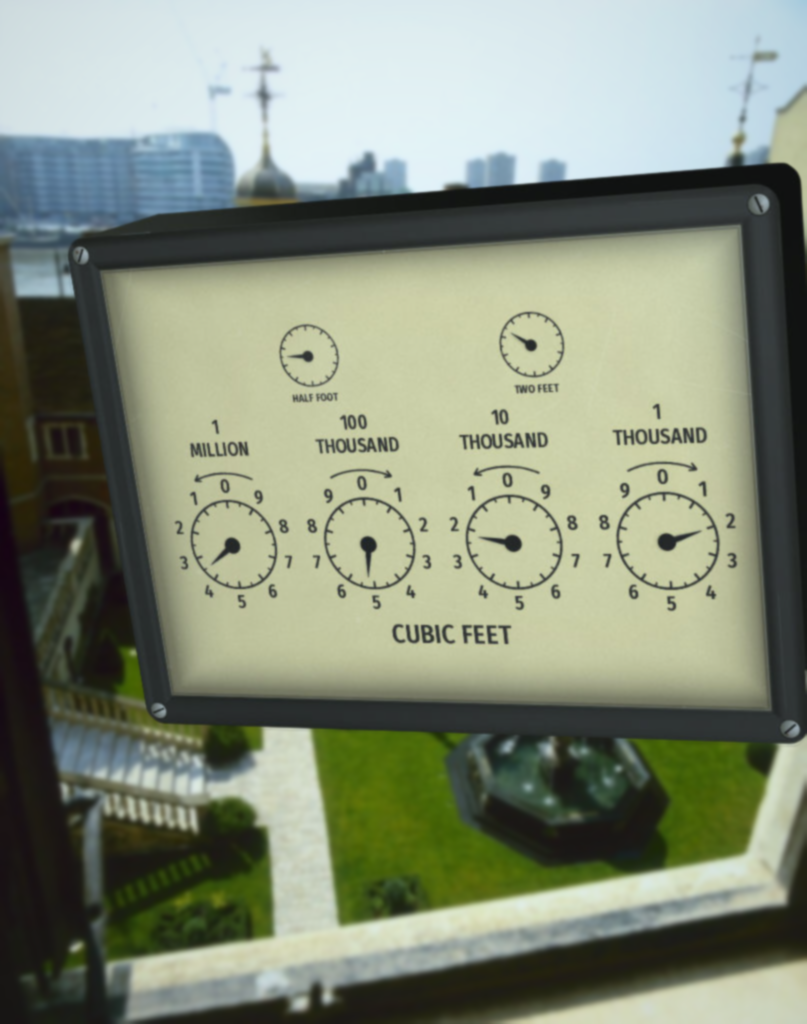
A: 352200 ft³
